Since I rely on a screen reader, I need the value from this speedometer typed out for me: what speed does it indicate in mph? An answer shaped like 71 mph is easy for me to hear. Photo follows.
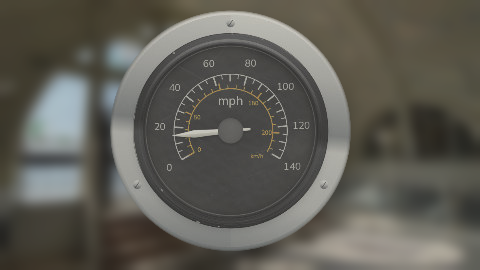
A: 15 mph
